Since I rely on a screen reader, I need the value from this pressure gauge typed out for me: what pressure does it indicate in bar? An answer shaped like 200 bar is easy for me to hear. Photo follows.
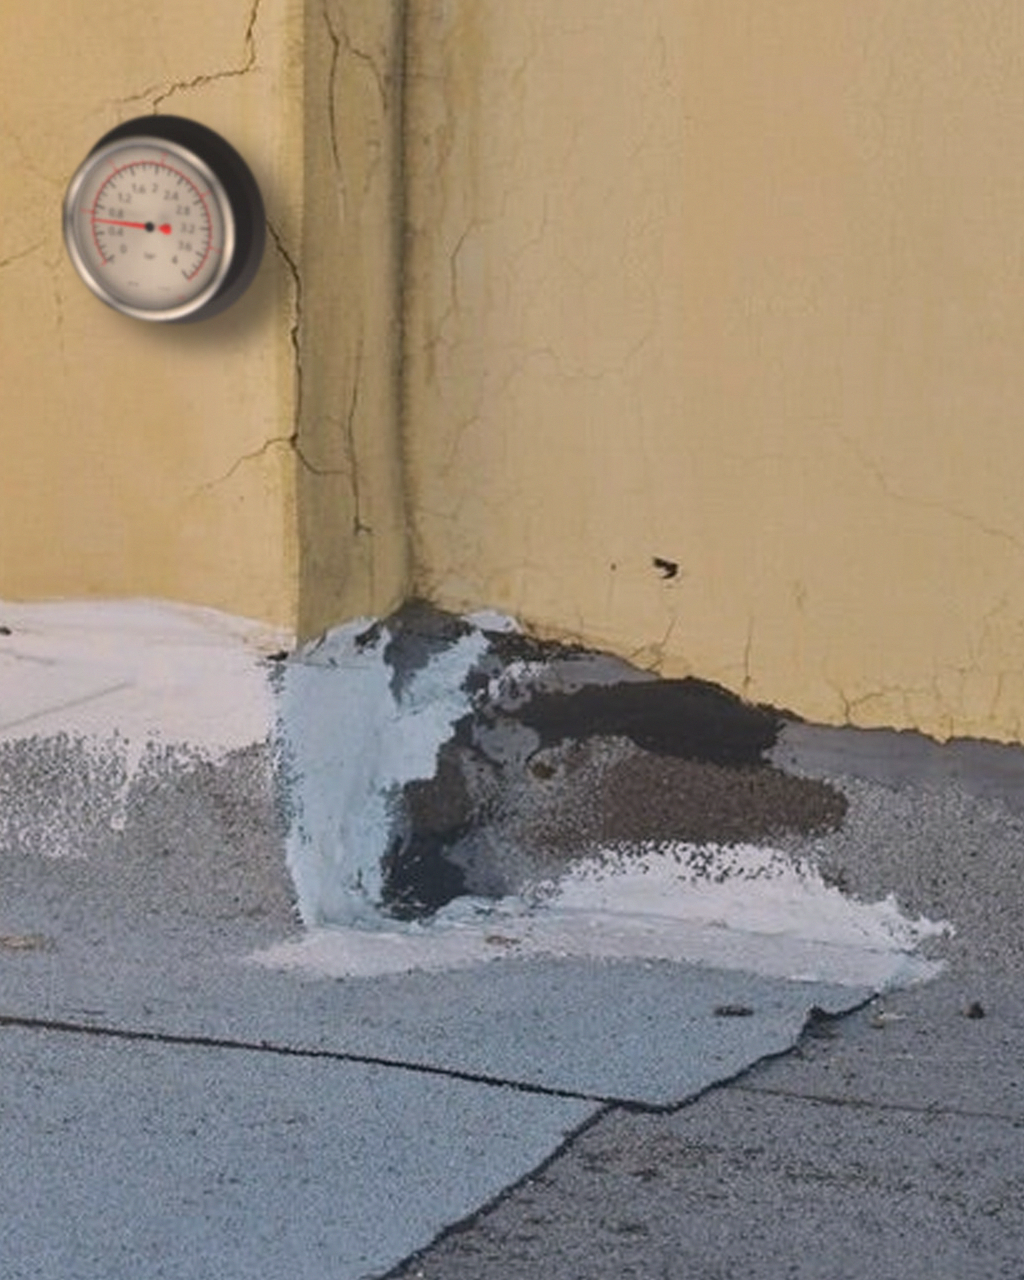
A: 0.6 bar
